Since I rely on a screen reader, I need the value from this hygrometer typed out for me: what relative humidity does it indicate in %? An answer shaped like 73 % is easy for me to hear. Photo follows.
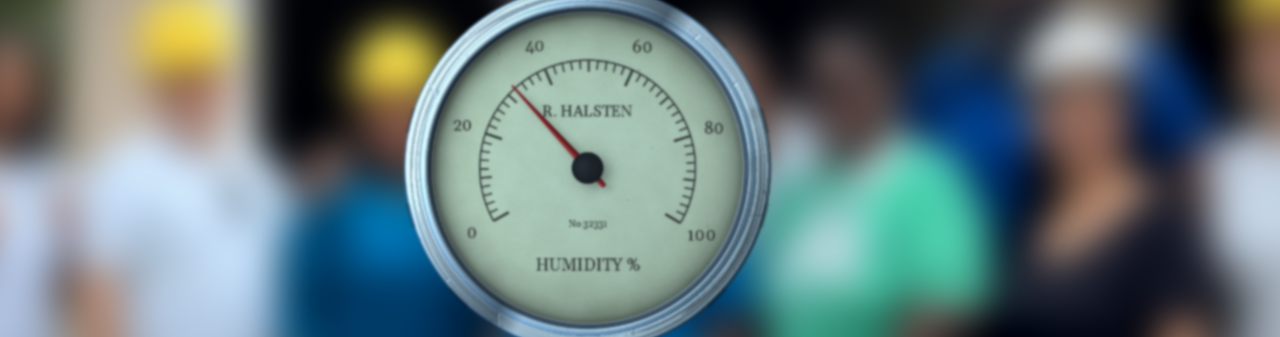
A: 32 %
